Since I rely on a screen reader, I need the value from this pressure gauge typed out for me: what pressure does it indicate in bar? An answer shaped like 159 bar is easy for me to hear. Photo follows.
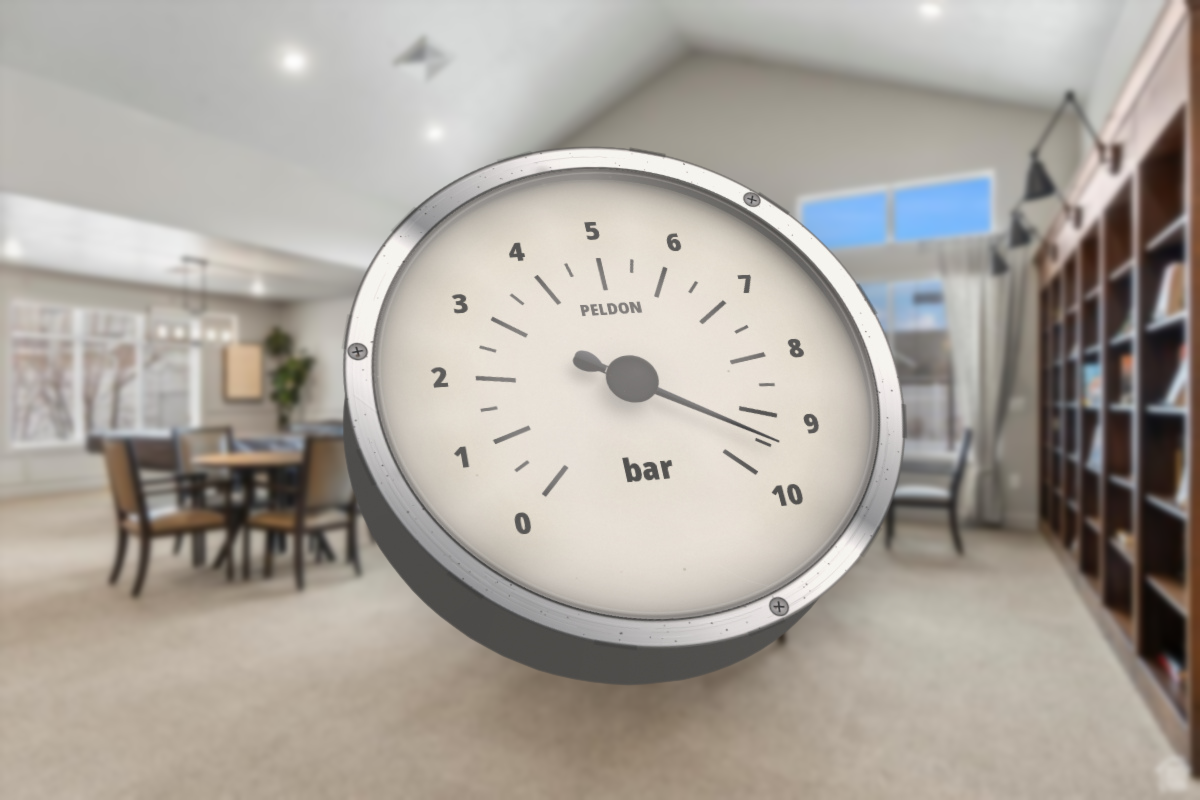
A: 9.5 bar
